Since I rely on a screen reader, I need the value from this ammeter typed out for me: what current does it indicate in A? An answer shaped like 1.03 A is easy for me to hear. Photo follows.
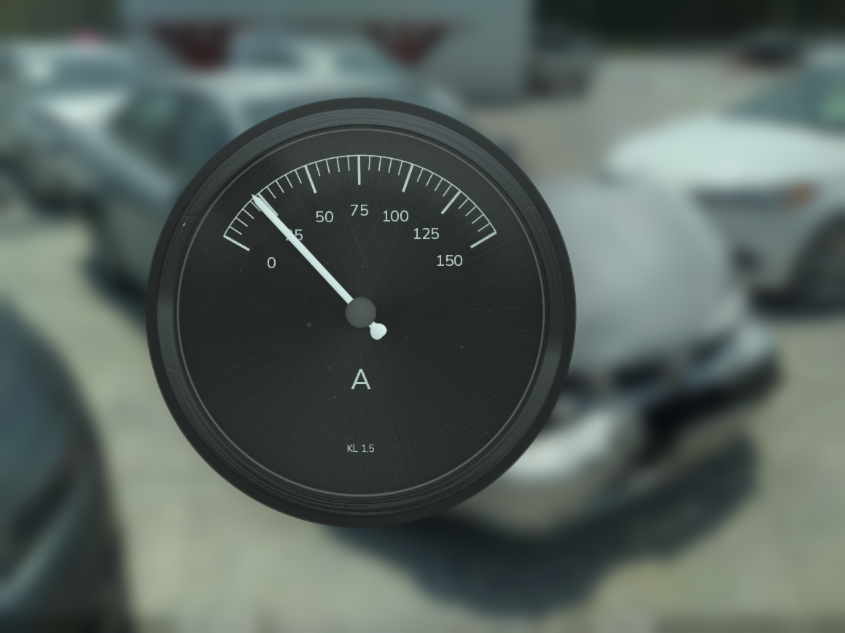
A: 22.5 A
